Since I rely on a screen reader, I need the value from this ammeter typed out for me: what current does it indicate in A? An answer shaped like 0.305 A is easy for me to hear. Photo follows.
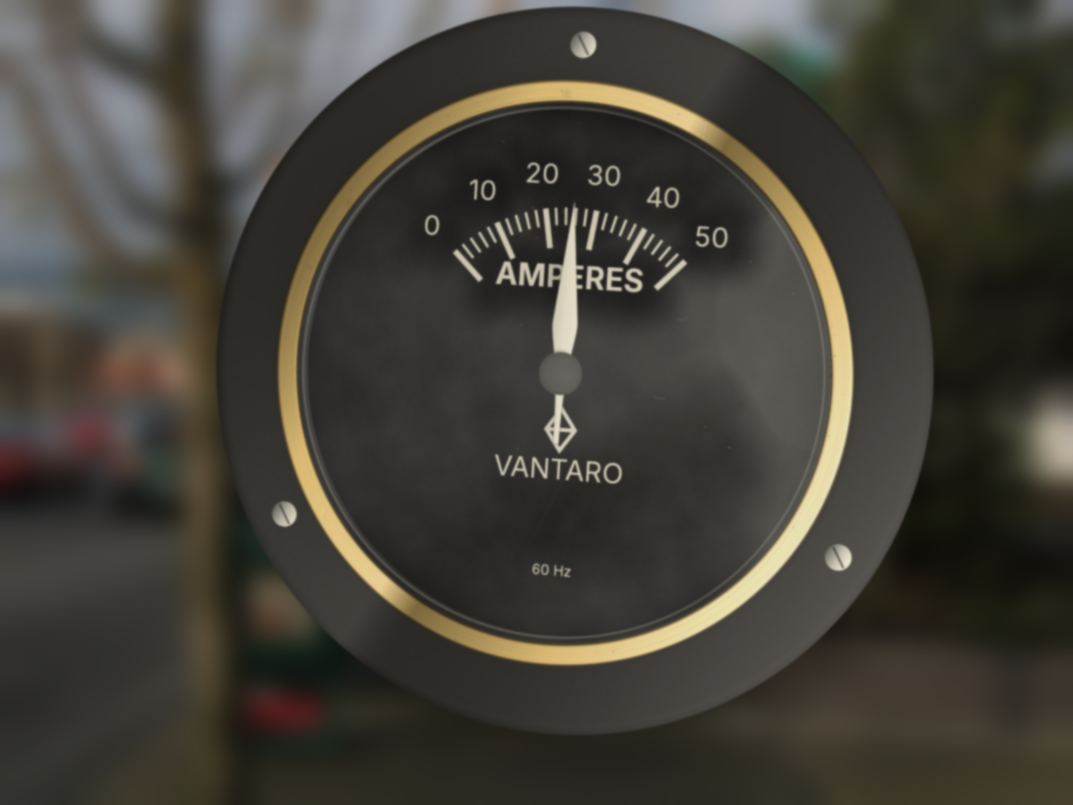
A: 26 A
